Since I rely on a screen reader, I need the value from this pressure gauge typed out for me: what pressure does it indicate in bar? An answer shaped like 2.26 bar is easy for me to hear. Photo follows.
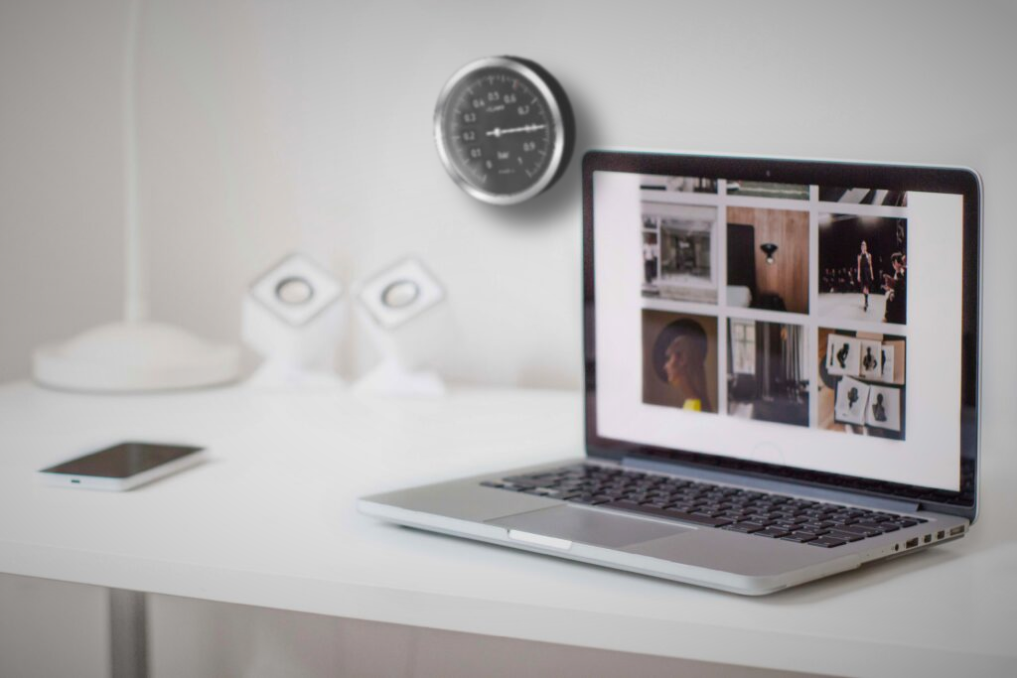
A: 0.8 bar
